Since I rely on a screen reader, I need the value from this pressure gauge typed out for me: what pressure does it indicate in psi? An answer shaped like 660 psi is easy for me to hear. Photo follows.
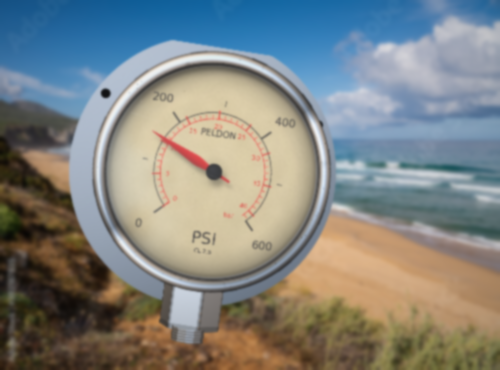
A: 150 psi
